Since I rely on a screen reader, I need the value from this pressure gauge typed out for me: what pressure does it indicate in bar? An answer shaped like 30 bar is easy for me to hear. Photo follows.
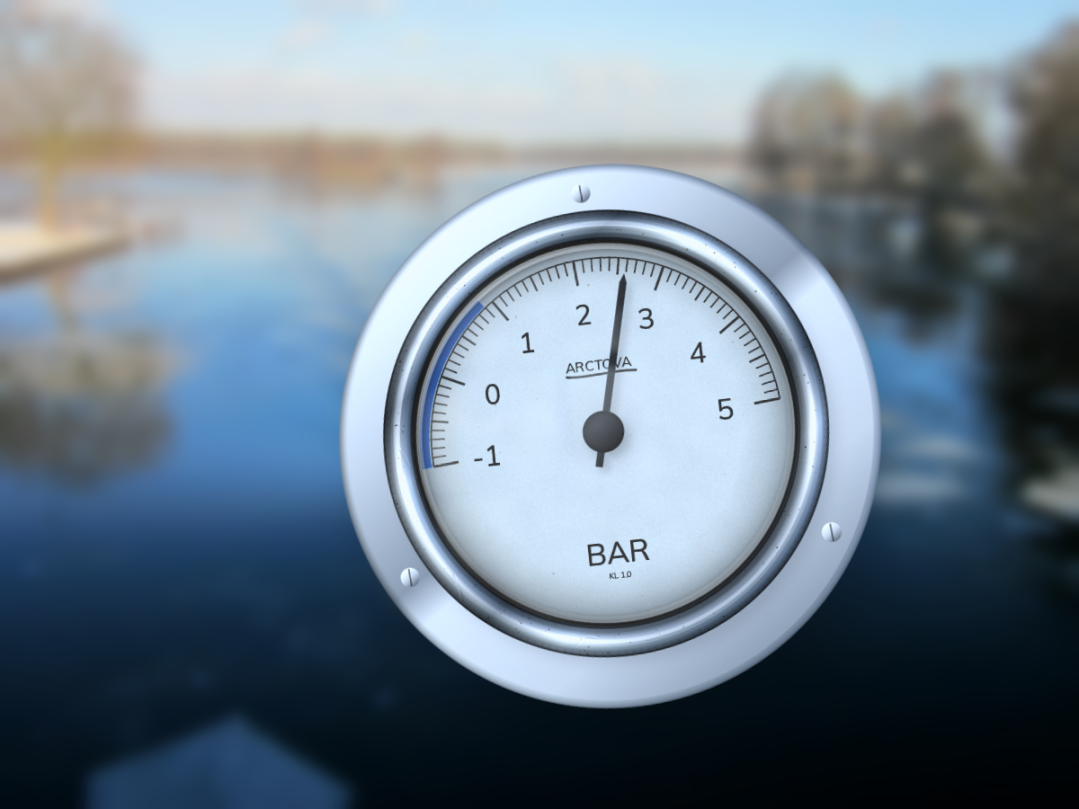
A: 2.6 bar
